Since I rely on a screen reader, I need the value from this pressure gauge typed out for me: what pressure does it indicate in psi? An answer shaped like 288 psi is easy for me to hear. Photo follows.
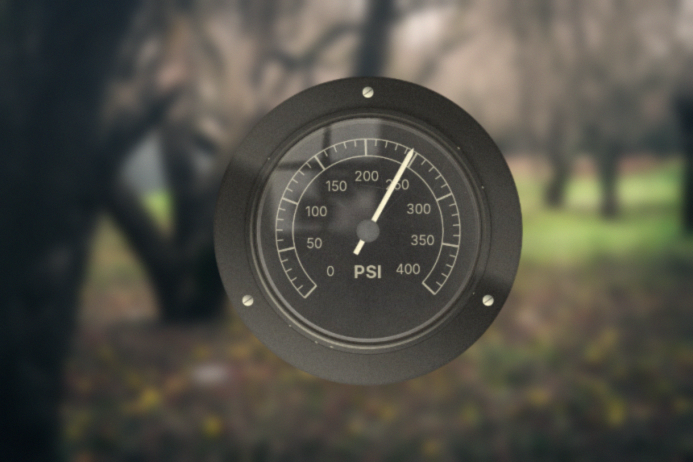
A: 245 psi
